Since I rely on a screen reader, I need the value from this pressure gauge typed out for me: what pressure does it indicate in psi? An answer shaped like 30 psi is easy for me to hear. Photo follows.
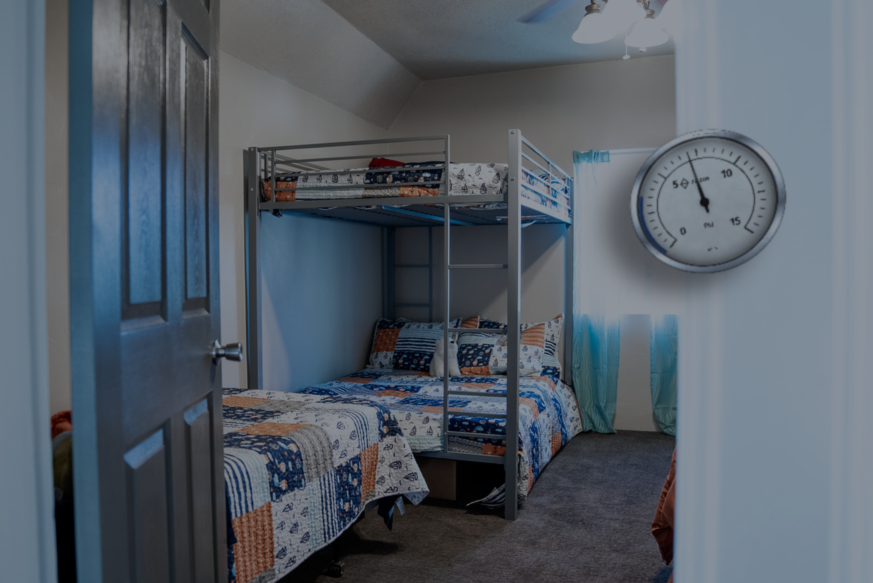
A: 7 psi
